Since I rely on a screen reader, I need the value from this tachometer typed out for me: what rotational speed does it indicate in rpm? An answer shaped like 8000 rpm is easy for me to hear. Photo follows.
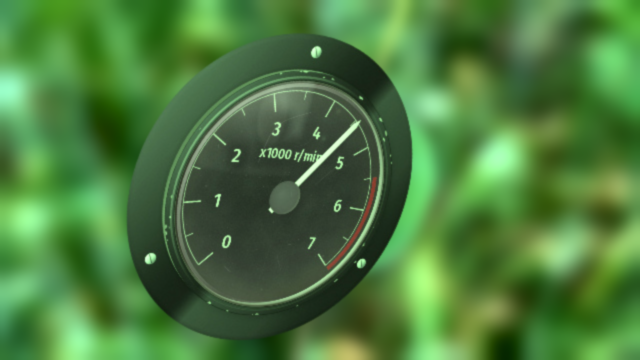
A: 4500 rpm
